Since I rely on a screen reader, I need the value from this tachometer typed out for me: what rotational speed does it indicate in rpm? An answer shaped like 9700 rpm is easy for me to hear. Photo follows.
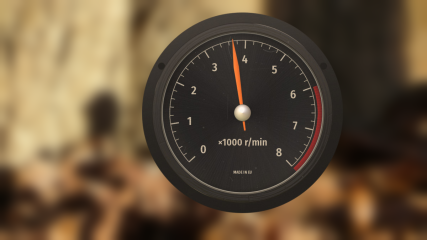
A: 3700 rpm
